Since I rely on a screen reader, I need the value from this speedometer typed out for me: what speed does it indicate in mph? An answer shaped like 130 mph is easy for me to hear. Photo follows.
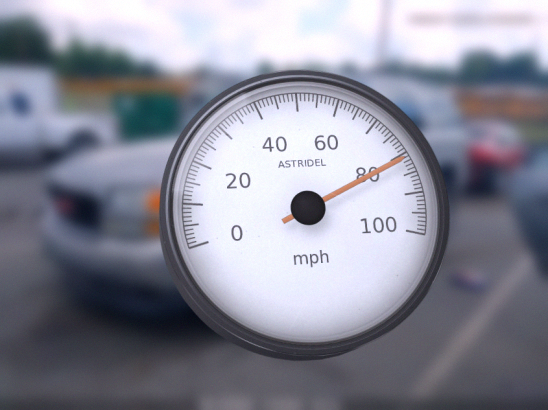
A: 81 mph
